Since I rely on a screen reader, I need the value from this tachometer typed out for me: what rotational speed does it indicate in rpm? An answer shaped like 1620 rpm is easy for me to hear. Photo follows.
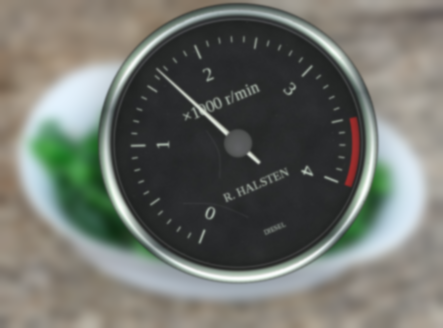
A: 1650 rpm
